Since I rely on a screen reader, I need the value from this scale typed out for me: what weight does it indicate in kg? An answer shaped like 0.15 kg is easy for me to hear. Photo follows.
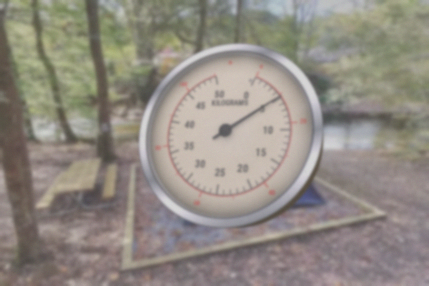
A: 5 kg
